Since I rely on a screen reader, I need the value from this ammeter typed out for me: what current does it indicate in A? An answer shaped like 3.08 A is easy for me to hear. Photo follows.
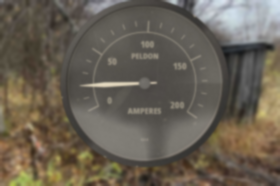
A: 20 A
